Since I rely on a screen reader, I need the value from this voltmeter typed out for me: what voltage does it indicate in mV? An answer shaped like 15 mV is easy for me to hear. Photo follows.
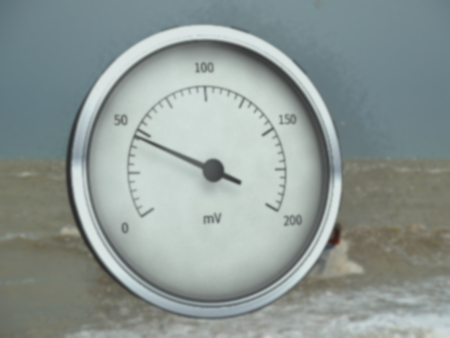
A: 45 mV
